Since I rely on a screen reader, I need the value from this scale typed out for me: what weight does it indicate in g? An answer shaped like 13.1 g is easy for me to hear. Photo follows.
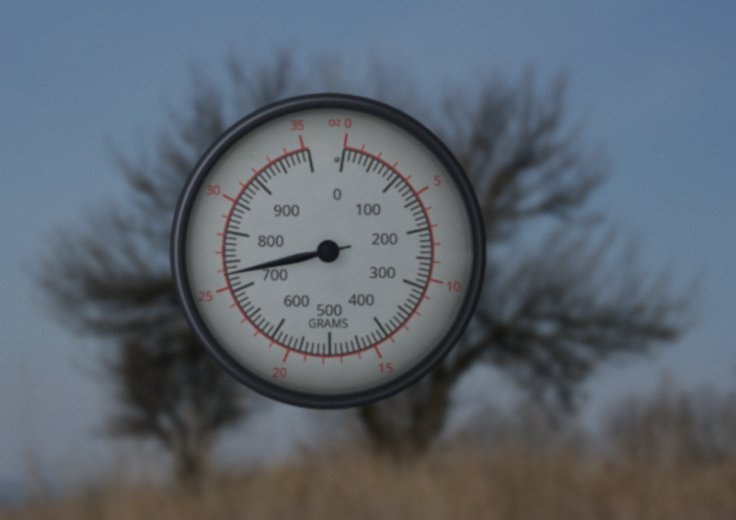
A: 730 g
